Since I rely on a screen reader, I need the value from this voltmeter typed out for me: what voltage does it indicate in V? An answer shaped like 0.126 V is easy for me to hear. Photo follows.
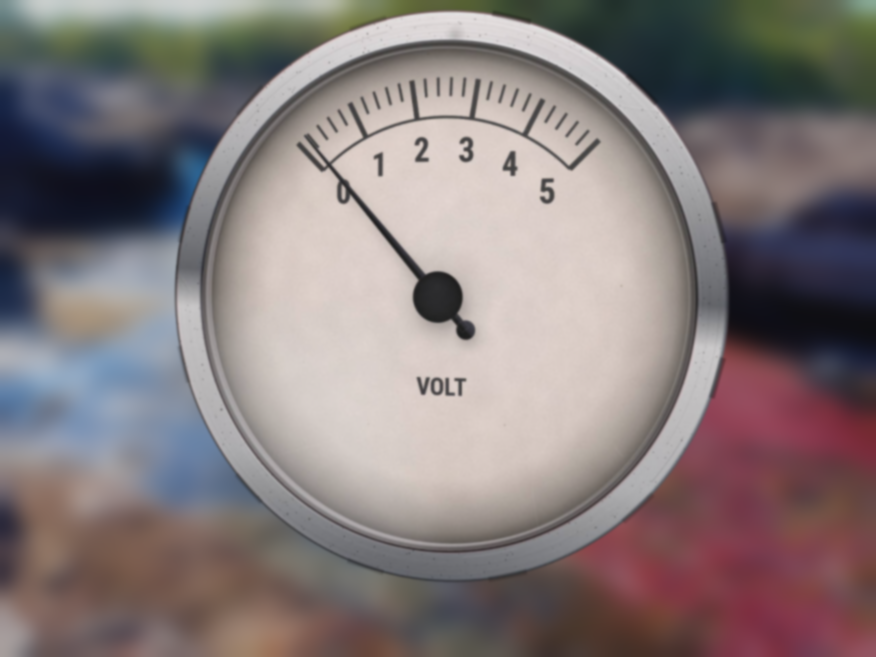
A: 0.2 V
